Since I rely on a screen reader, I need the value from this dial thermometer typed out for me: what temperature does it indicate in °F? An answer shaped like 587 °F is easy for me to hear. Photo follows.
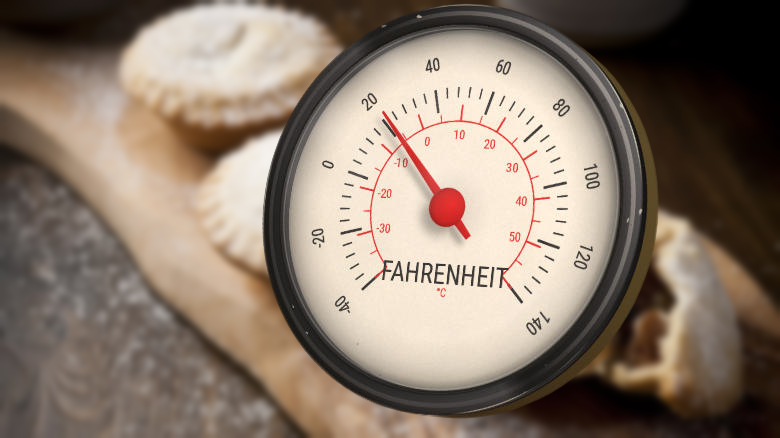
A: 22 °F
